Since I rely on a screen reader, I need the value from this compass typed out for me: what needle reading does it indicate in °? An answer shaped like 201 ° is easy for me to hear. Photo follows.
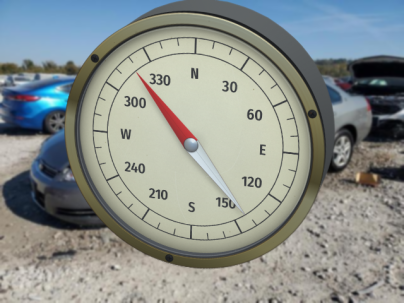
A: 320 °
